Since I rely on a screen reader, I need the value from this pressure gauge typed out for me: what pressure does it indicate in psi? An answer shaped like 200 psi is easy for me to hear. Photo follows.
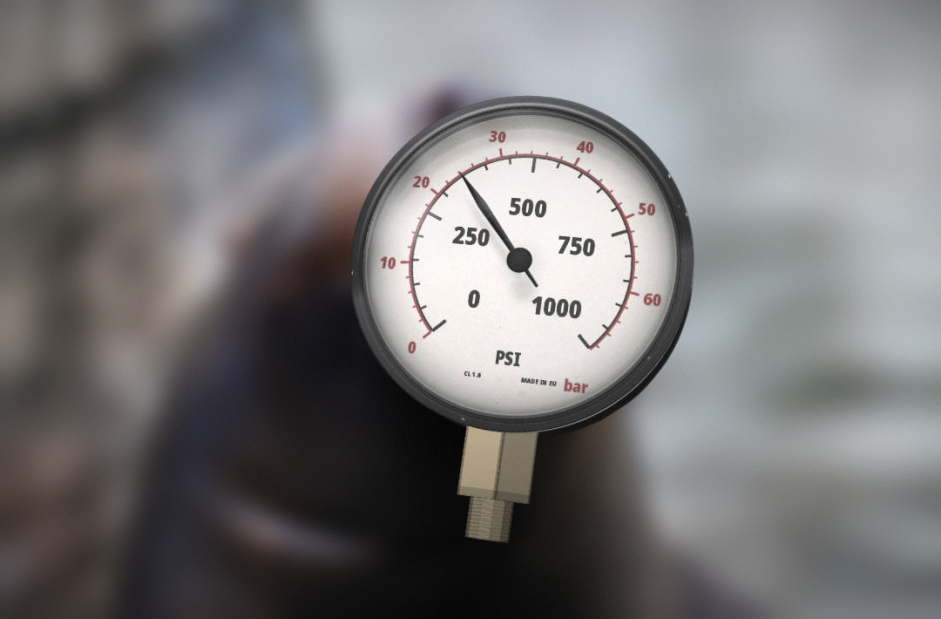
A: 350 psi
